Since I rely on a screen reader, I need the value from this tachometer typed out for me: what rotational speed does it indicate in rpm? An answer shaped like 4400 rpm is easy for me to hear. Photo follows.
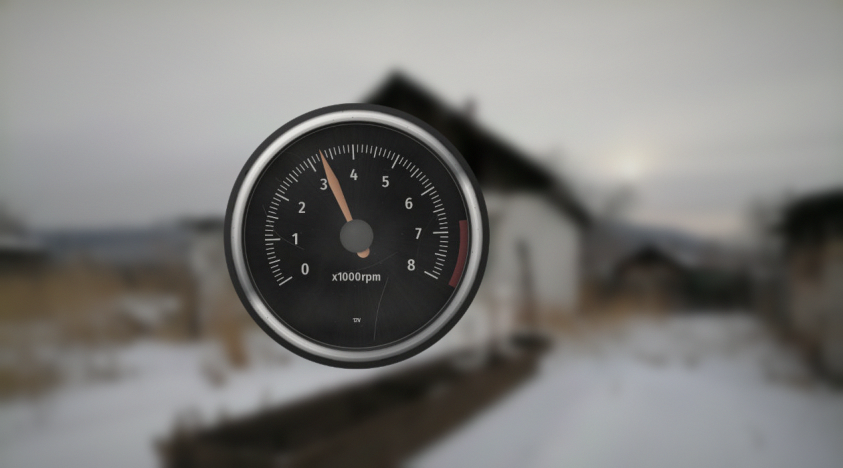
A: 3300 rpm
